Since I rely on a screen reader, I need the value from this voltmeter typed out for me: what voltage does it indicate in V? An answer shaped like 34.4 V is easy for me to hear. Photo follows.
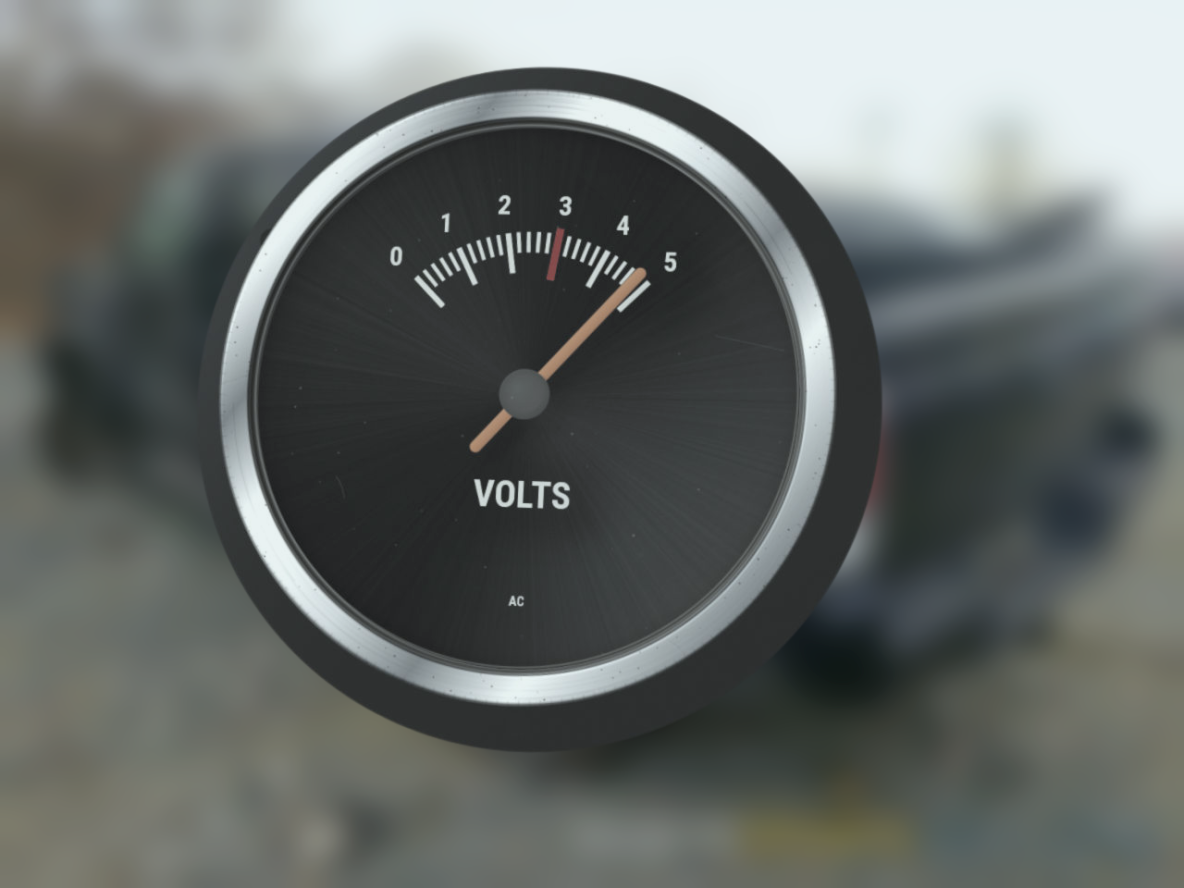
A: 4.8 V
